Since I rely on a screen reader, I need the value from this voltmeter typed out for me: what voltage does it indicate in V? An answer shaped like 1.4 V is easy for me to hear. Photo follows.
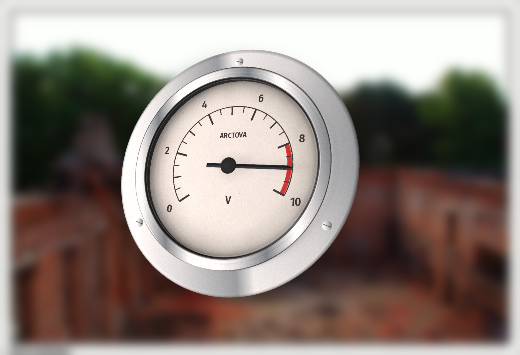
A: 9 V
